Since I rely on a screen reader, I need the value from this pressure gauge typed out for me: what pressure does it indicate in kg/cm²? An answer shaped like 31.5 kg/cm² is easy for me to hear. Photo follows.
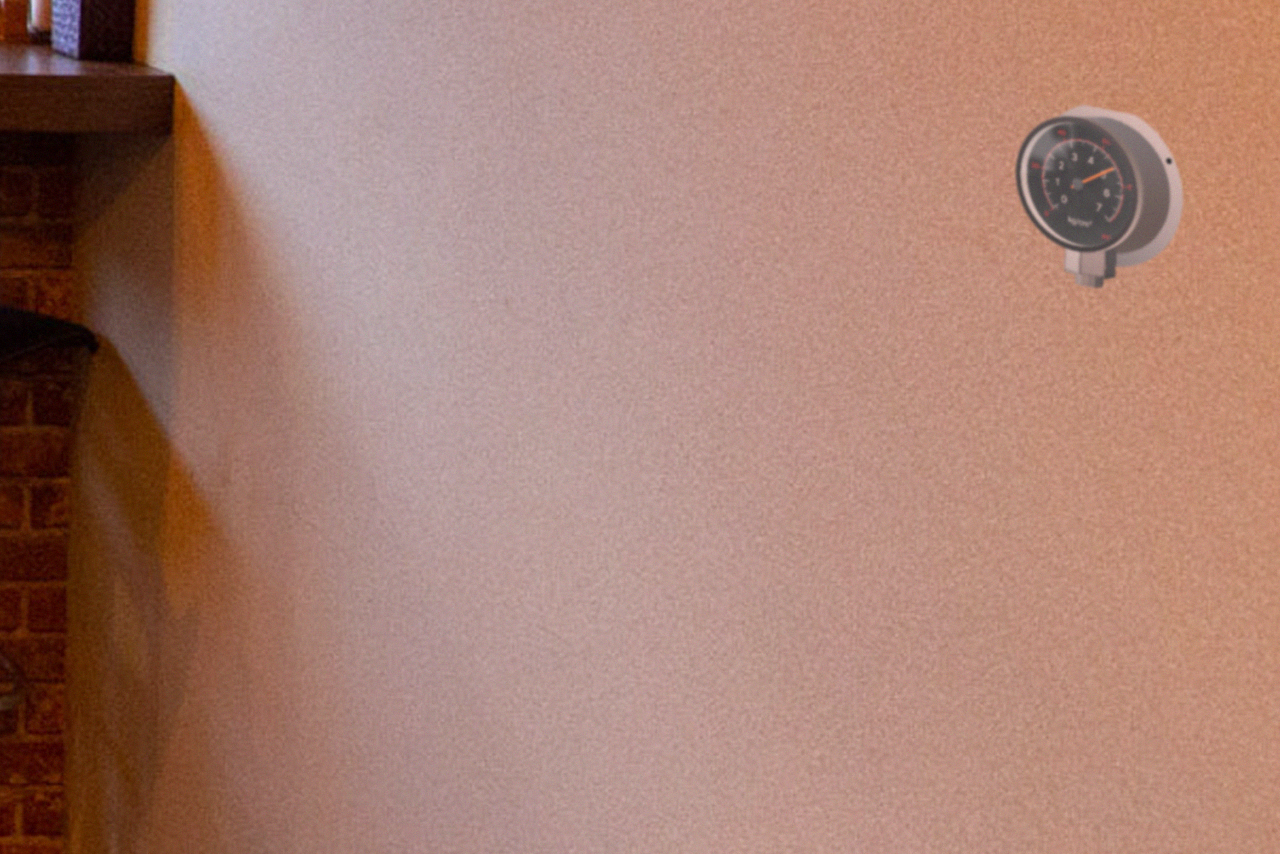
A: 5 kg/cm²
